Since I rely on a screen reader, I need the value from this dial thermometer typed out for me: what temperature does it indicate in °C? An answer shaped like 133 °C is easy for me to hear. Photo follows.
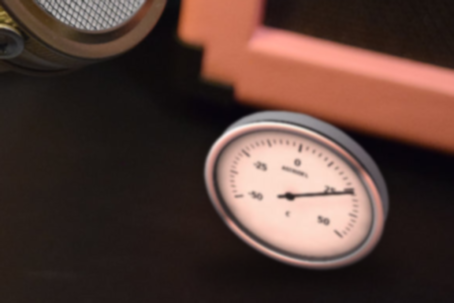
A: 25 °C
